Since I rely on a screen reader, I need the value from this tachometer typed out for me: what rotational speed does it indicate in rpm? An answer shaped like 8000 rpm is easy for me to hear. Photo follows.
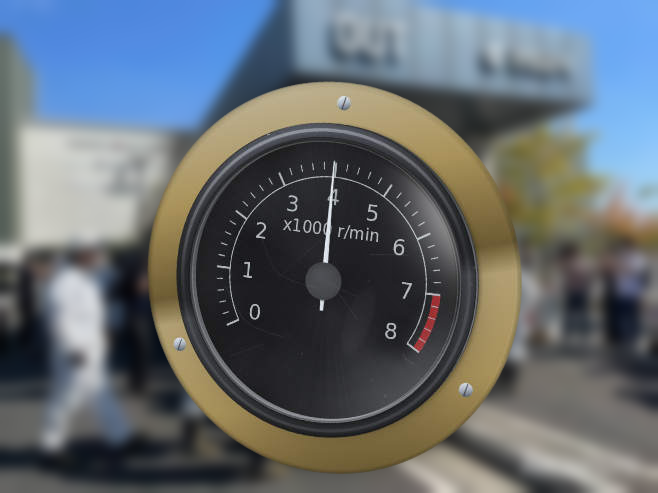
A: 4000 rpm
